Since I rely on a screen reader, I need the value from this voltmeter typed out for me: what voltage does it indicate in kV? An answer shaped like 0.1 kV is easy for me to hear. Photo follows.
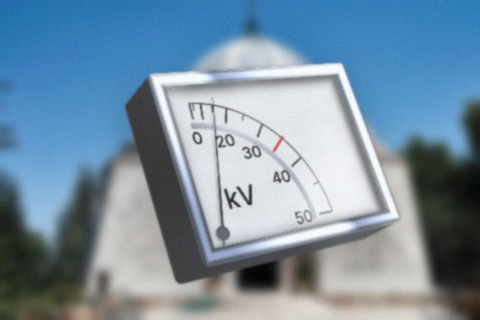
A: 15 kV
